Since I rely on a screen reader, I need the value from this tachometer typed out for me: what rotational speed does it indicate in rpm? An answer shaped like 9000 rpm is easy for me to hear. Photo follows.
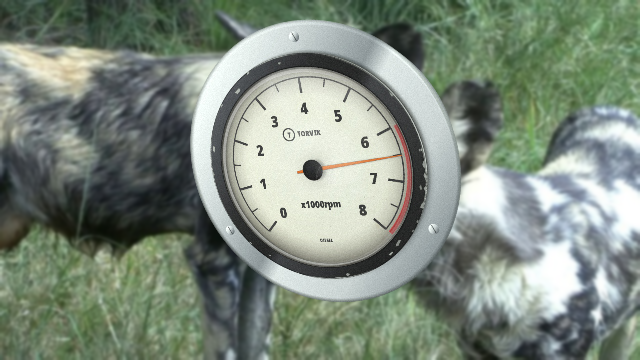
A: 6500 rpm
